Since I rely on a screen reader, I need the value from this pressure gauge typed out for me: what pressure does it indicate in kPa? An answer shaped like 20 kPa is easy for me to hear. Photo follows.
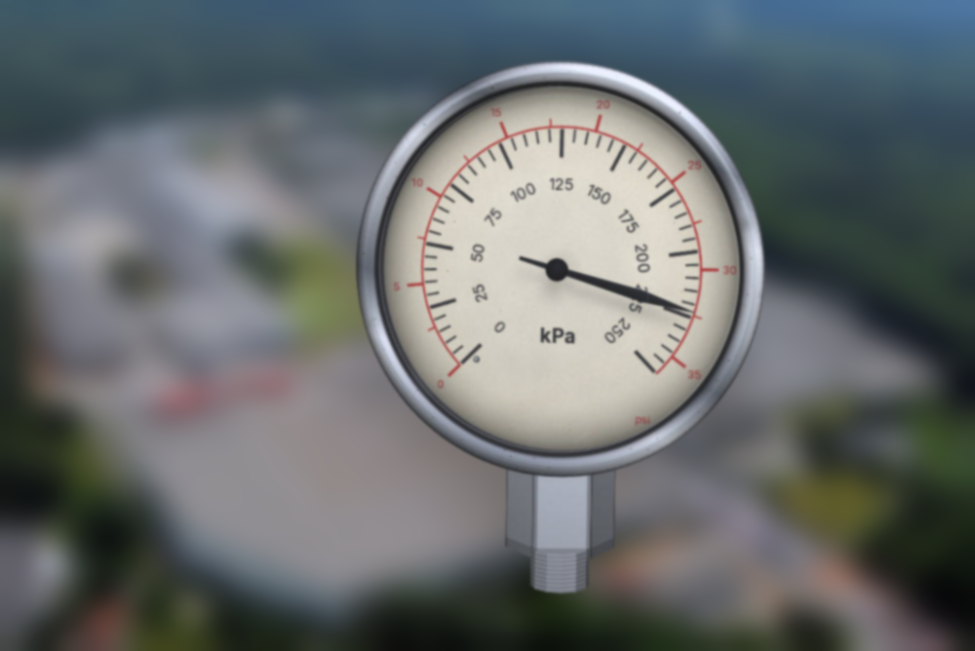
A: 222.5 kPa
